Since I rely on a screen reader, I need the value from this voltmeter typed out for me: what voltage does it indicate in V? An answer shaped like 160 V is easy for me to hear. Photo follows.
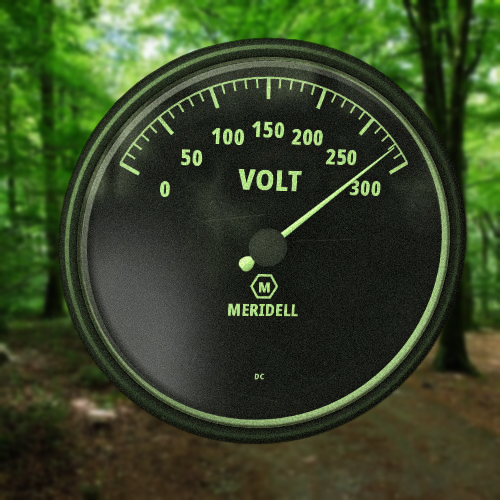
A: 280 V
